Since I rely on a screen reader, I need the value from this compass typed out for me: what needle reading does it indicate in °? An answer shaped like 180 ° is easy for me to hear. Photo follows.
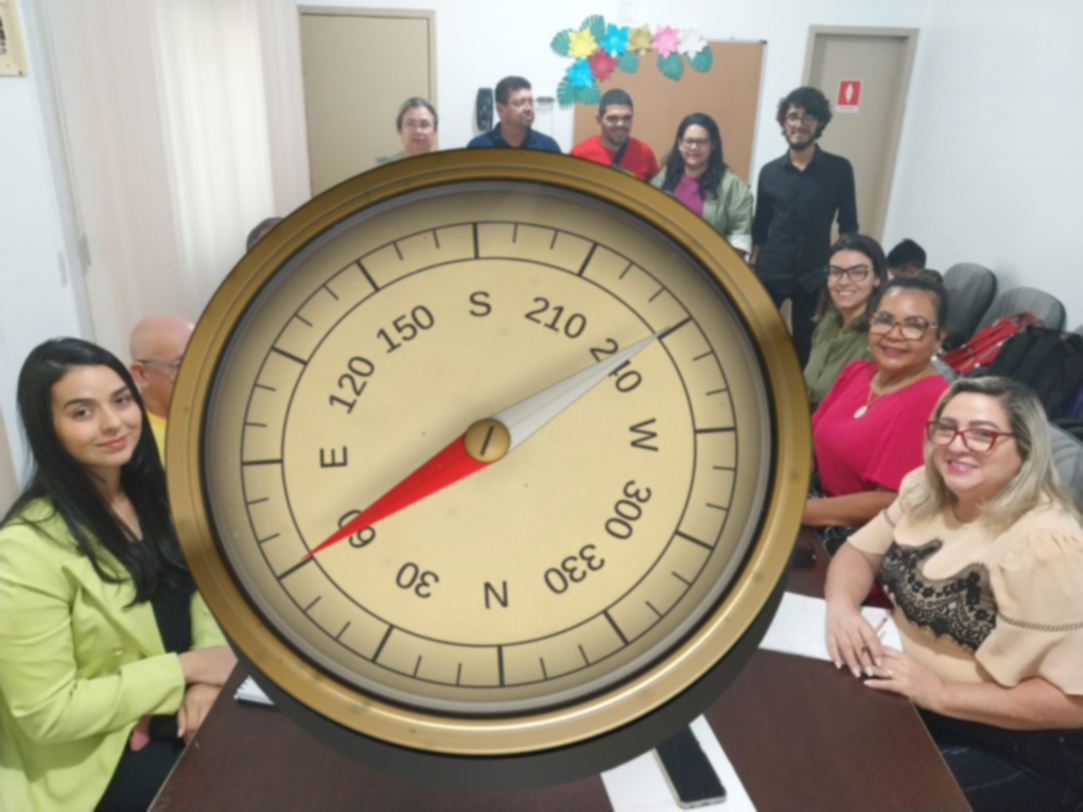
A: 60 °
